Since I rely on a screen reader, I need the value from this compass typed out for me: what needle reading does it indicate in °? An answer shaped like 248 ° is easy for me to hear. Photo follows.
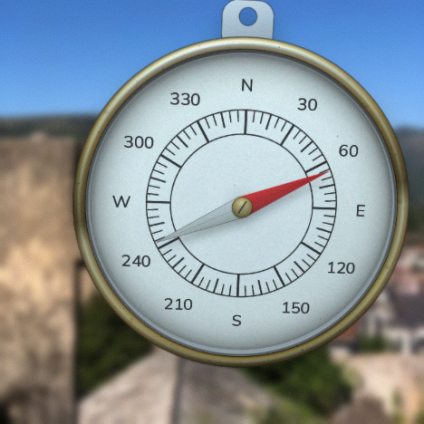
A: 65 °
